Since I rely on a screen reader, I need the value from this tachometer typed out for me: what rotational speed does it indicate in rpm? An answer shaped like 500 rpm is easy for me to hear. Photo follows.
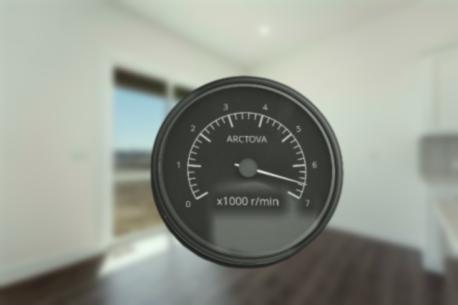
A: 6600 rpm
